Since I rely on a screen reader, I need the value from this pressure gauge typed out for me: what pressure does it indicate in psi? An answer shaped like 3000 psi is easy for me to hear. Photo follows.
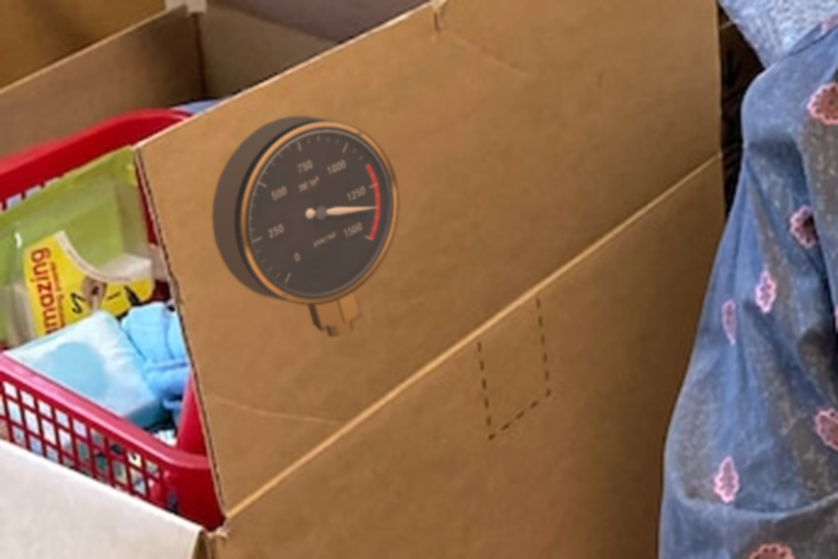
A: 1350 psi
